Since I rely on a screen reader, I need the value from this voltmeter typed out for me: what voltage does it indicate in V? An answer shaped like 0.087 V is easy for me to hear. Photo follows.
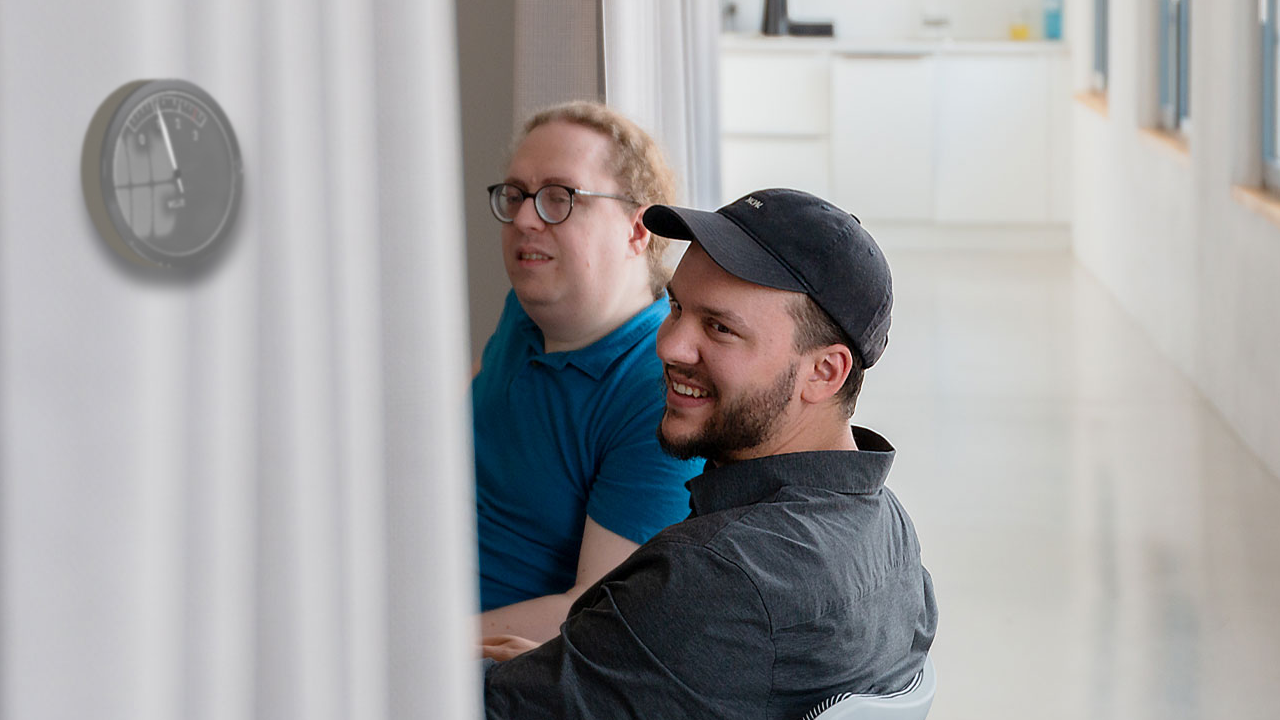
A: 1 V
